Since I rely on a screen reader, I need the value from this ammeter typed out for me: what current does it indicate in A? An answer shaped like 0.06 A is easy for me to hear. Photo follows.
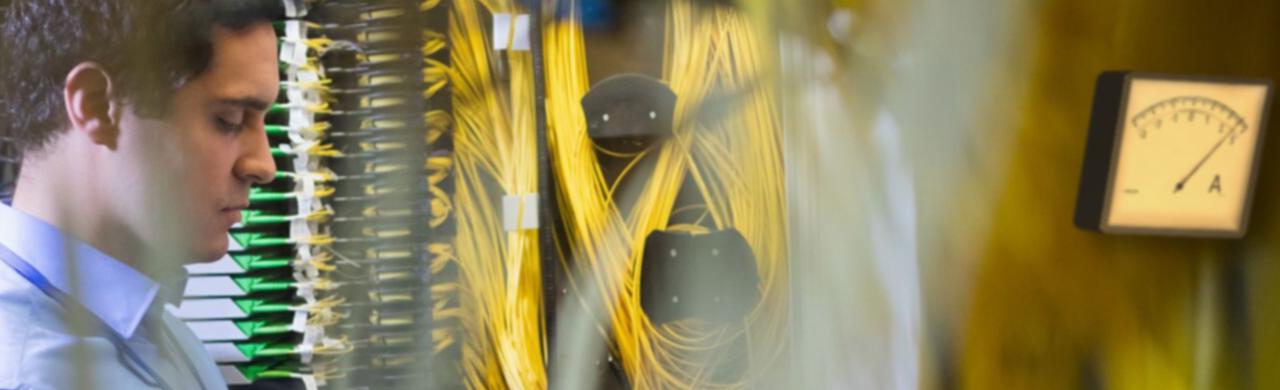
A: 2.5 A
